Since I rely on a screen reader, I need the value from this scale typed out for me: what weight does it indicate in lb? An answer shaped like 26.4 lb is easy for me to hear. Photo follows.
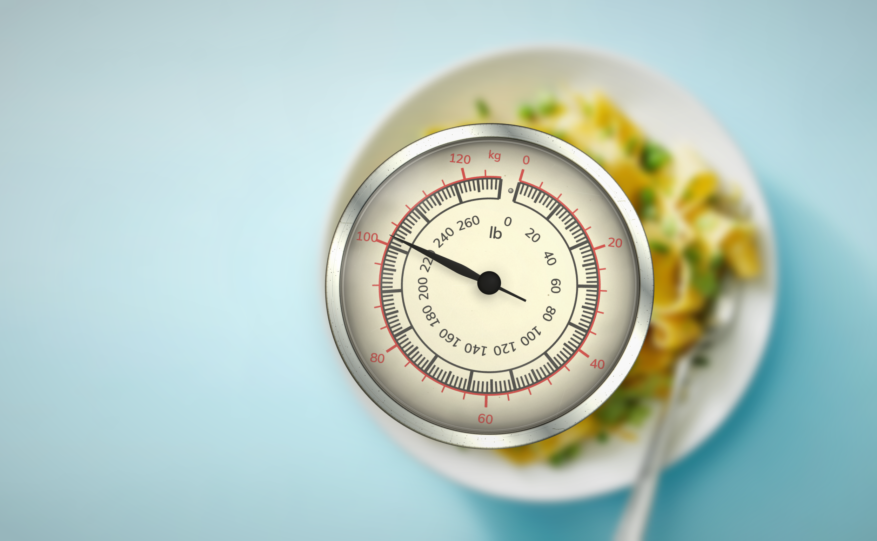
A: 224 lb
